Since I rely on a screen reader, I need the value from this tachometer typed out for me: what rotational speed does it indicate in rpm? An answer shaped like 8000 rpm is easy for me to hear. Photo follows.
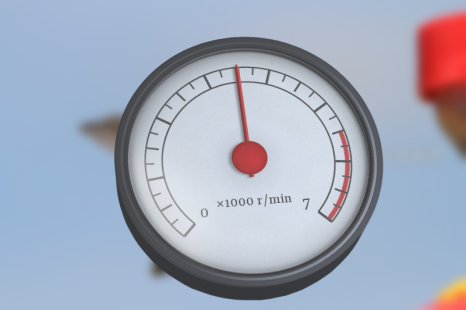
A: 3500 rpm
